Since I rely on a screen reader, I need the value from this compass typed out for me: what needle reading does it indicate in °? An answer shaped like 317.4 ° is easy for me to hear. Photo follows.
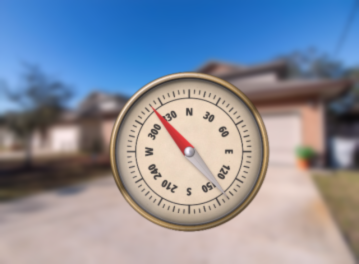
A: 320 °
